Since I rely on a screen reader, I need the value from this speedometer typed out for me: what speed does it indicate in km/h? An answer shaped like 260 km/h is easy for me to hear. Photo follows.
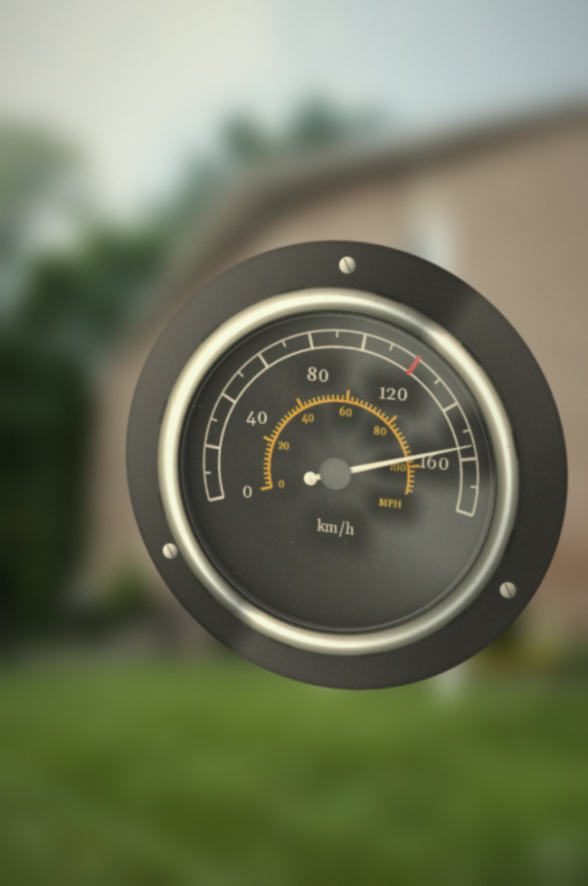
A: 155 km/h
